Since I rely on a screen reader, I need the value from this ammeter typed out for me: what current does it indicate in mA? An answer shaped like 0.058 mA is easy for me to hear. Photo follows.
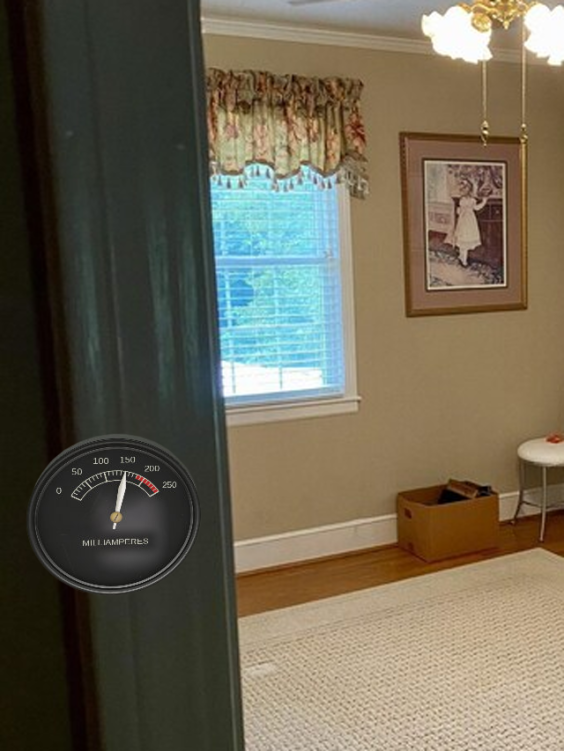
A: 150 mA
